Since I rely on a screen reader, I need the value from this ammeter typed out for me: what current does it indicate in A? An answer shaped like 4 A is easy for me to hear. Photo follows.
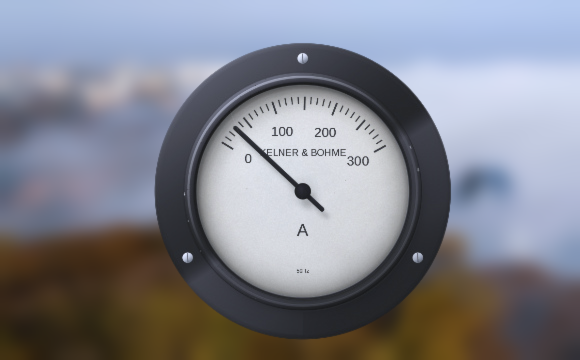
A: 30 A
